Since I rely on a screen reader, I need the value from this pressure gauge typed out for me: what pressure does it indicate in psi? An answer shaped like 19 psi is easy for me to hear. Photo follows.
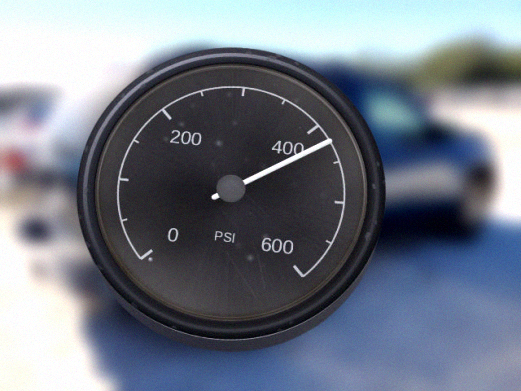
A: 425 psi
